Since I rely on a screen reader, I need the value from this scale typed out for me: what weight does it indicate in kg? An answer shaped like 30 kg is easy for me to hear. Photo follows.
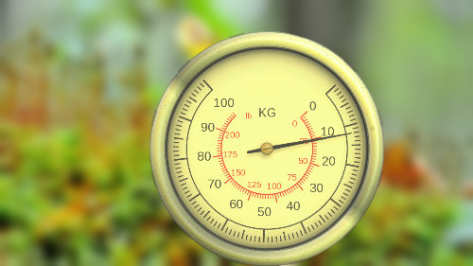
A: 12 kg
